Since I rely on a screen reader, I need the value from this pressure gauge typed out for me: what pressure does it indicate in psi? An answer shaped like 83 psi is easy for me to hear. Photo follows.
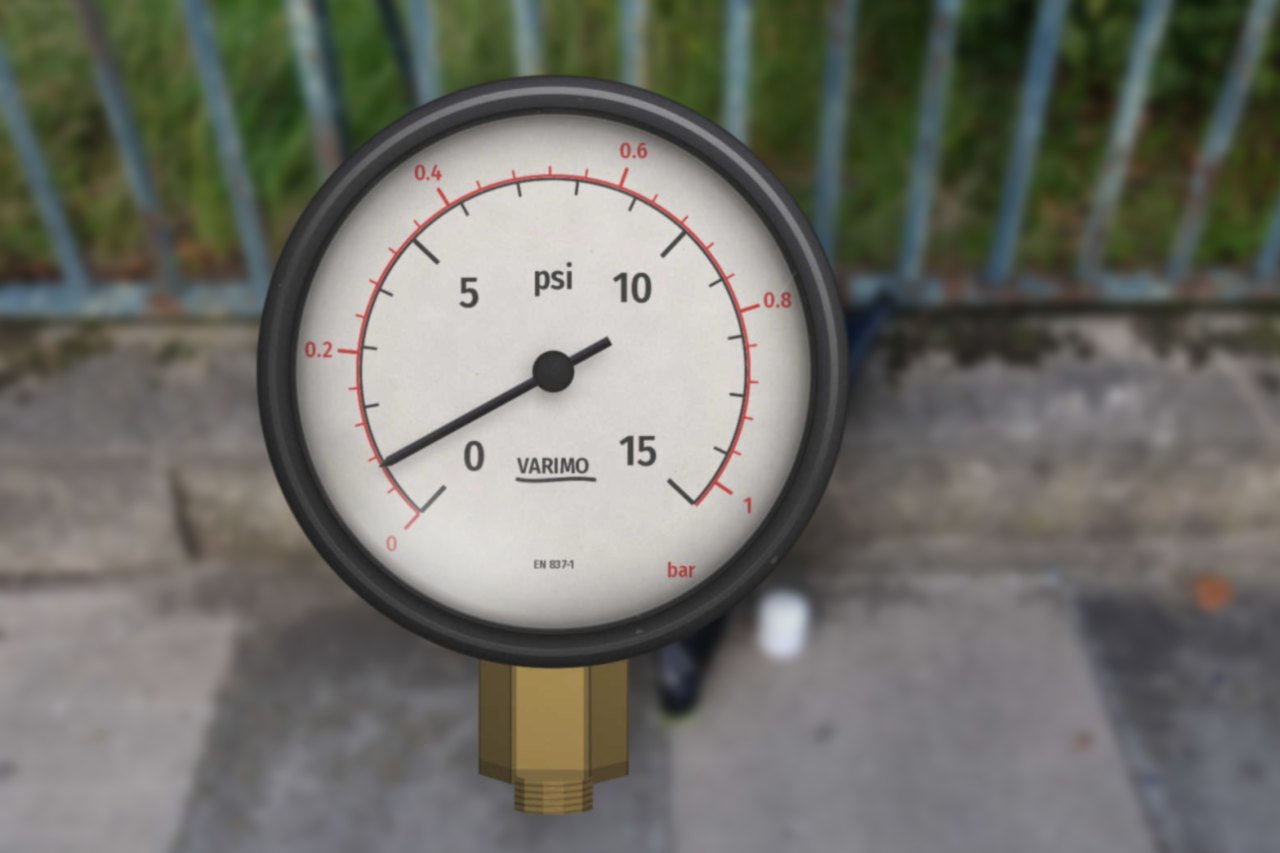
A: 1 psi
